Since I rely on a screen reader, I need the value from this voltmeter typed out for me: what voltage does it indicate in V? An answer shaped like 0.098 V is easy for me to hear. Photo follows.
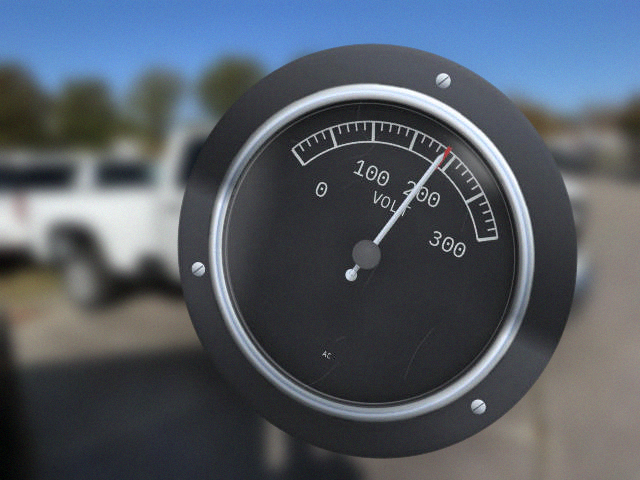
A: 190 V
